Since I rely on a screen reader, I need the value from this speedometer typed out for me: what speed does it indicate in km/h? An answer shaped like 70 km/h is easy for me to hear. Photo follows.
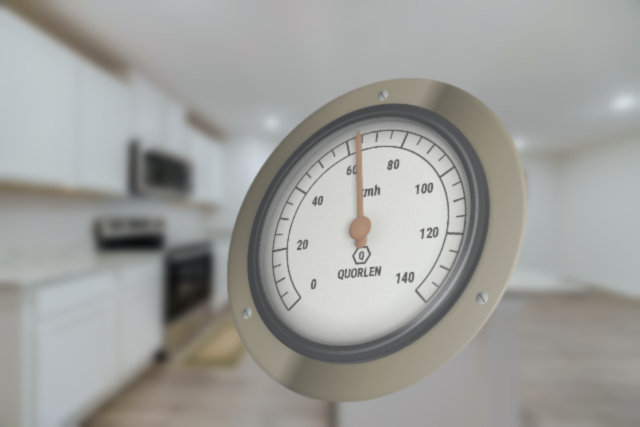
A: 65 km/h
